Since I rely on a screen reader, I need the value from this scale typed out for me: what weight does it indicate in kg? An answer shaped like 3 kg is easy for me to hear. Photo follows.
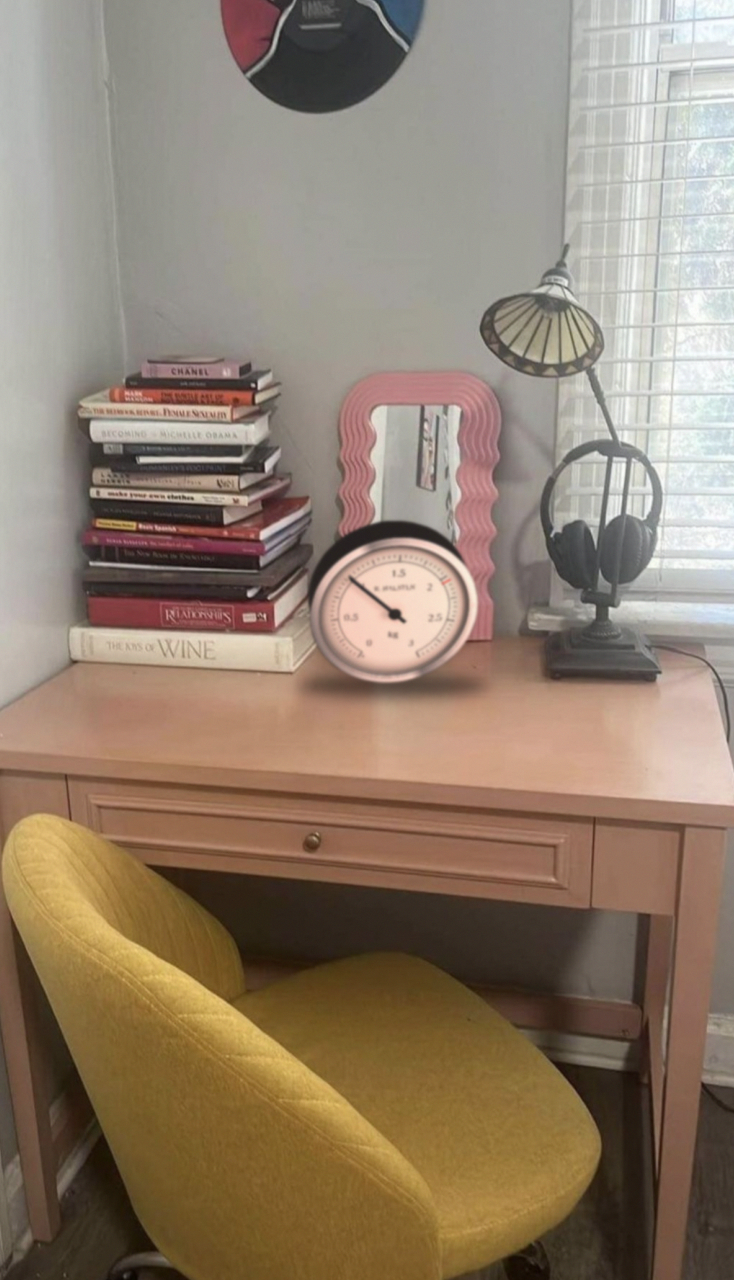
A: 1 kg
